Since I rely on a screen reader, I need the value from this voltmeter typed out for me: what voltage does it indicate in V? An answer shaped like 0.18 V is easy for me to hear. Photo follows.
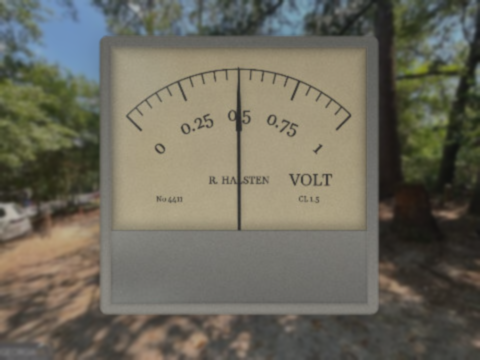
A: 0.5 V
